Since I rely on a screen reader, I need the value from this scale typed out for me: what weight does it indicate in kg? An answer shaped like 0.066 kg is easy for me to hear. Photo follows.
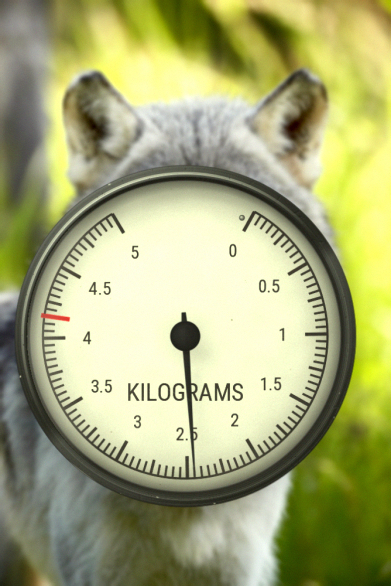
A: 2.45 kg
